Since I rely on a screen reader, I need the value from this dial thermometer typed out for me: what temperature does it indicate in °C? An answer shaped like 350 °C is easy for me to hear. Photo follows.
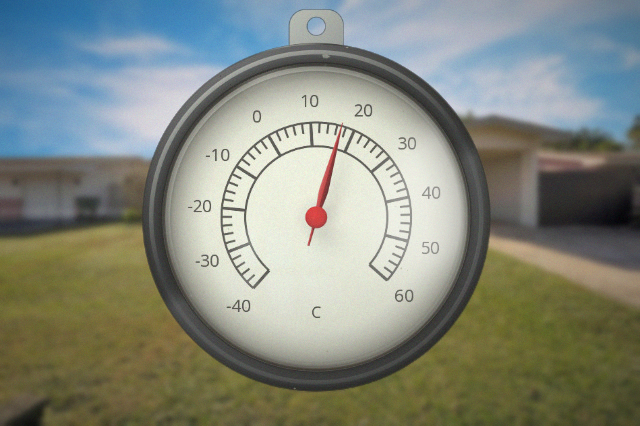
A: 17 °C
